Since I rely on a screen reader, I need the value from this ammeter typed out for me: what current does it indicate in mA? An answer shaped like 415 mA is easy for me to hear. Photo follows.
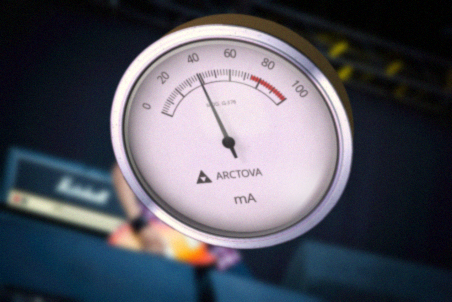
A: 40 mA
